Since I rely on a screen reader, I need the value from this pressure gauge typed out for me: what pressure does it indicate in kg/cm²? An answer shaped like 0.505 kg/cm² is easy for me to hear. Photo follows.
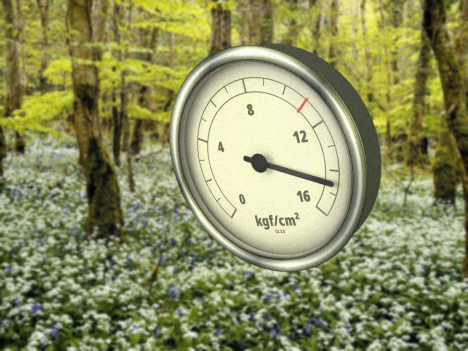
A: 14.5 kg/cm²
